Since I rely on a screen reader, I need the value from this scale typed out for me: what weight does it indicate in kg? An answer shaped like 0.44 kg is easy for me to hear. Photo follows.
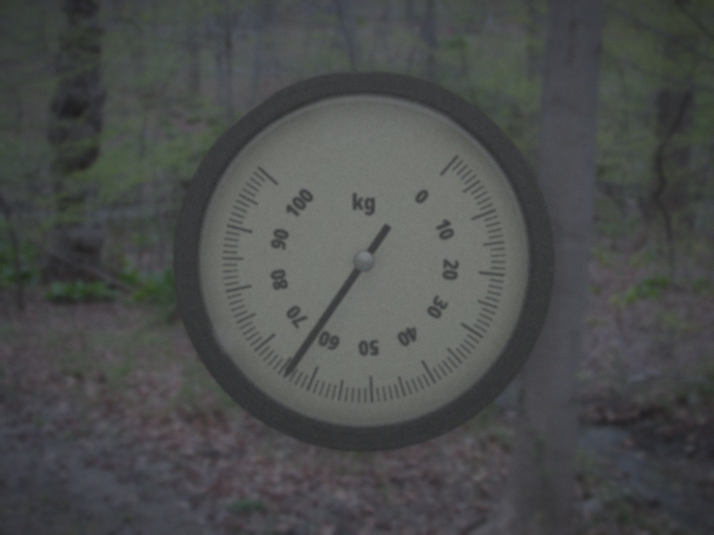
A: 64 kg
